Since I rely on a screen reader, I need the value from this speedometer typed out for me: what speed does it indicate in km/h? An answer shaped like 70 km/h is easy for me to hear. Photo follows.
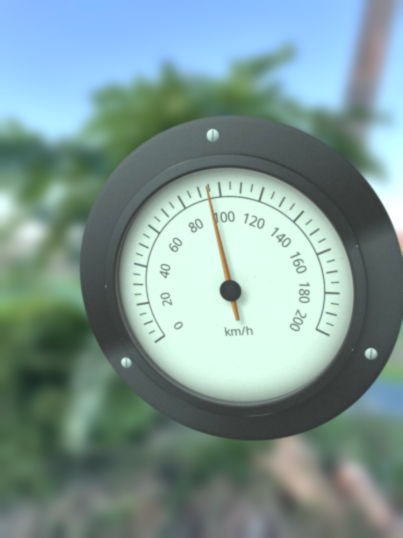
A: 95 km/h
